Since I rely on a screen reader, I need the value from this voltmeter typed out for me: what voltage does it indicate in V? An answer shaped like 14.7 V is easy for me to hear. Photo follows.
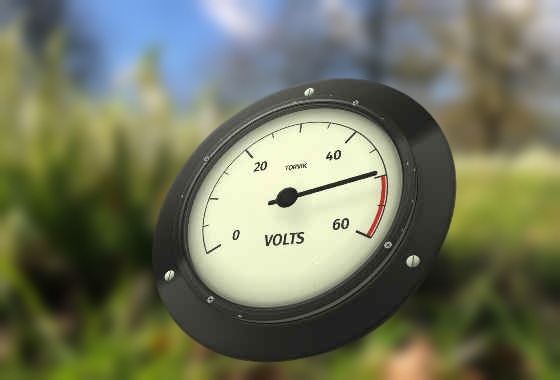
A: 50 V
